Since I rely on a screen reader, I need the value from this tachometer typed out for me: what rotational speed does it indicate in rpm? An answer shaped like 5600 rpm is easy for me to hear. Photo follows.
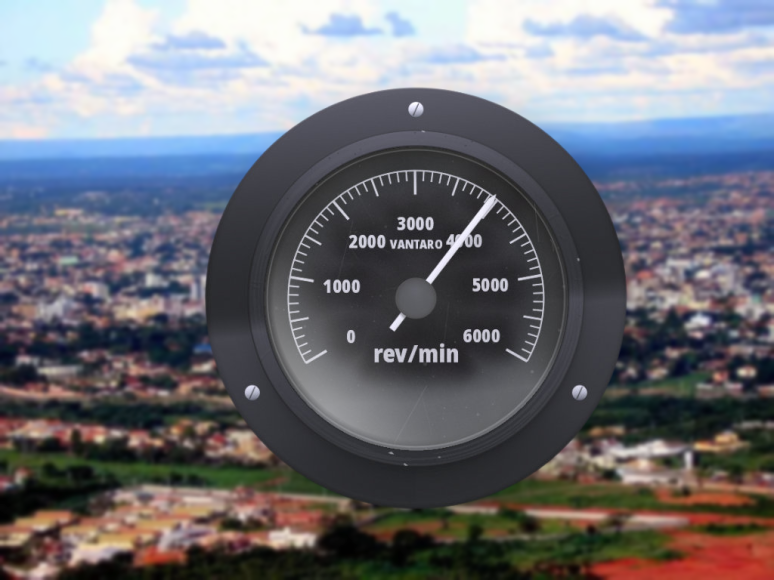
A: 3950 rpm
